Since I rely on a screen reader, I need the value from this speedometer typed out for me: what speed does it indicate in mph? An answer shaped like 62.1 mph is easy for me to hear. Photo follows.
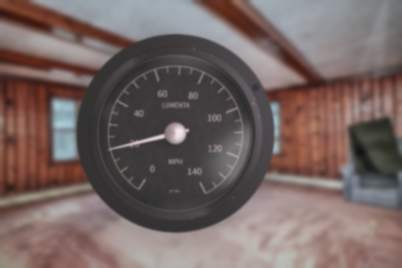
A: 20 mph
